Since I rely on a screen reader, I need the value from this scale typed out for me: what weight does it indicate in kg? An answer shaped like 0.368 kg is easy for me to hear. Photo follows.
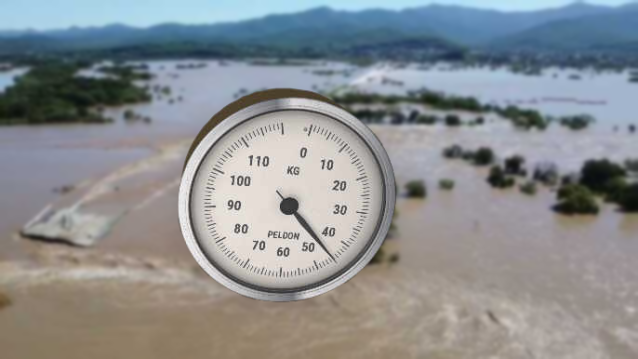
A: 45 kg
